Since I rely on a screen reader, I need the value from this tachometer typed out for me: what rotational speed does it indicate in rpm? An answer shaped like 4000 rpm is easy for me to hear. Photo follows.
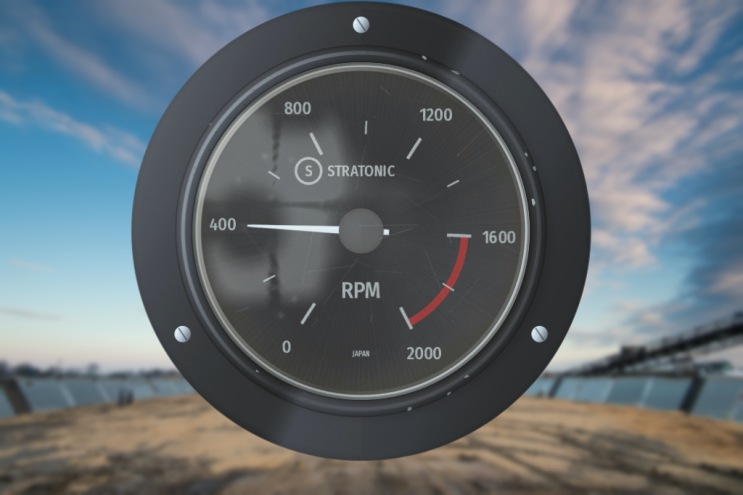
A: 400 rpm
